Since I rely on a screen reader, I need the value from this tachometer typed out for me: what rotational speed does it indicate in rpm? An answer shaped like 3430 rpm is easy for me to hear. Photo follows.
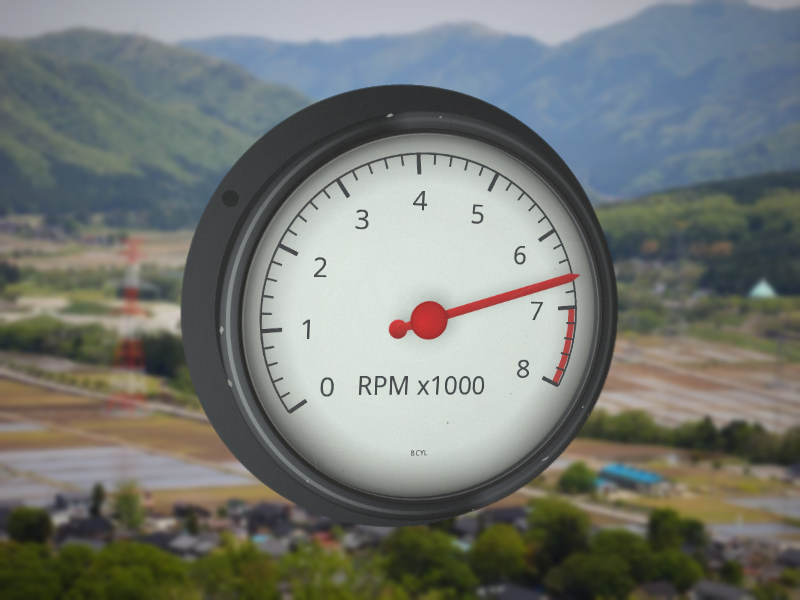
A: 6600 rpm
